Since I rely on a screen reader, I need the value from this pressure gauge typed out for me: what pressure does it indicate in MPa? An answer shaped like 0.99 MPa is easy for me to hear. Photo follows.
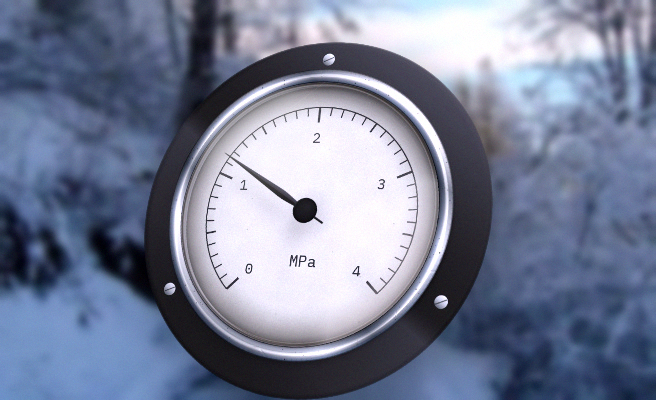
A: 1.15 MPa
